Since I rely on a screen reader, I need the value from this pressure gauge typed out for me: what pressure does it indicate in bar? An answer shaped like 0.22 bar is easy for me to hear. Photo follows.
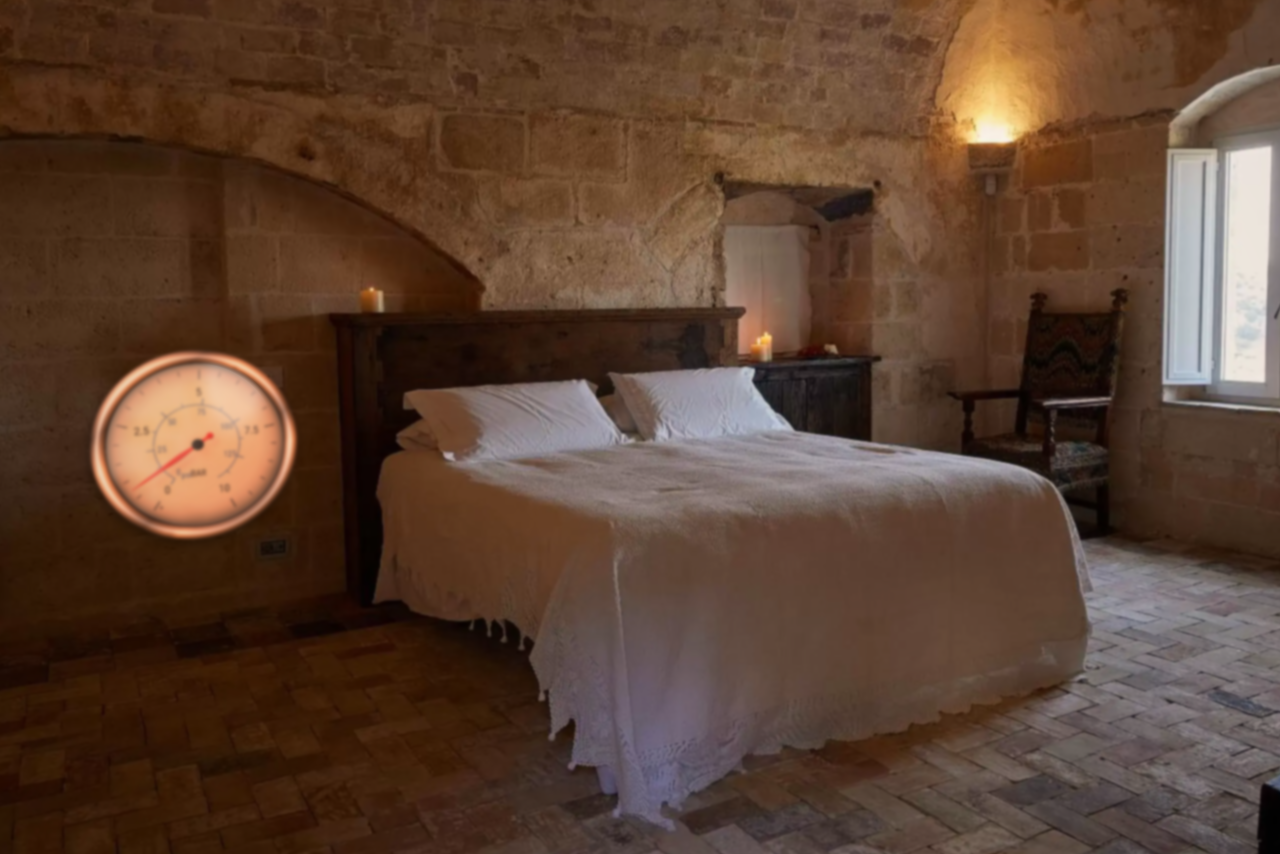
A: 0.75 bar
